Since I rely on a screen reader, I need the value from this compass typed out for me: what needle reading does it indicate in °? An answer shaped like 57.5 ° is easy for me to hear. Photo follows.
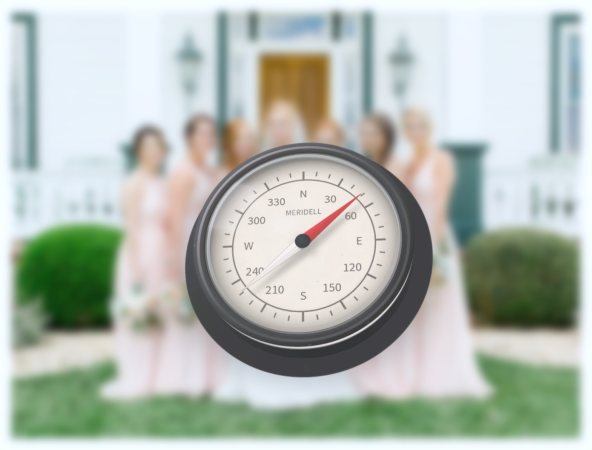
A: 50 °
